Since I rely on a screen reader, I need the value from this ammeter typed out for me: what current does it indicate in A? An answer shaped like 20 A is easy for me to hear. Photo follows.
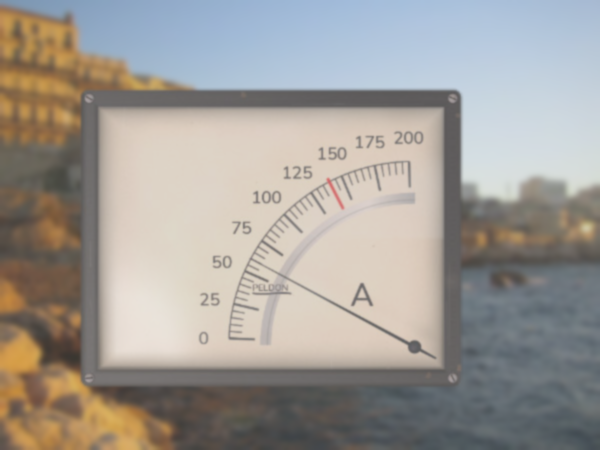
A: 60 A
